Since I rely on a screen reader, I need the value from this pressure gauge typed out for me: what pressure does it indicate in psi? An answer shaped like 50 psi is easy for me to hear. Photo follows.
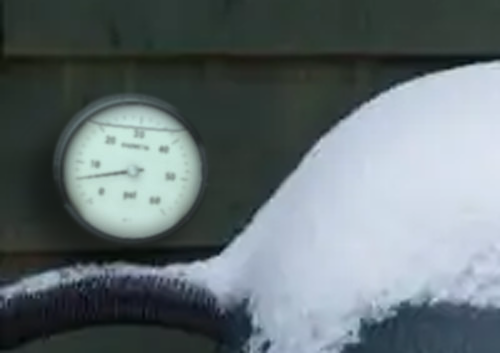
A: 6 psi
